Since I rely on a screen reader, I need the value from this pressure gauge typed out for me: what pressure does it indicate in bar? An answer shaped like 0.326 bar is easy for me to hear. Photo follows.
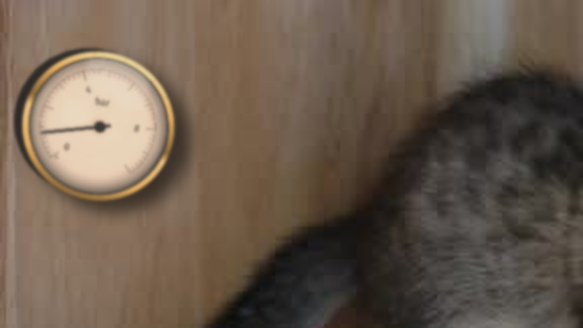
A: 1 bar
